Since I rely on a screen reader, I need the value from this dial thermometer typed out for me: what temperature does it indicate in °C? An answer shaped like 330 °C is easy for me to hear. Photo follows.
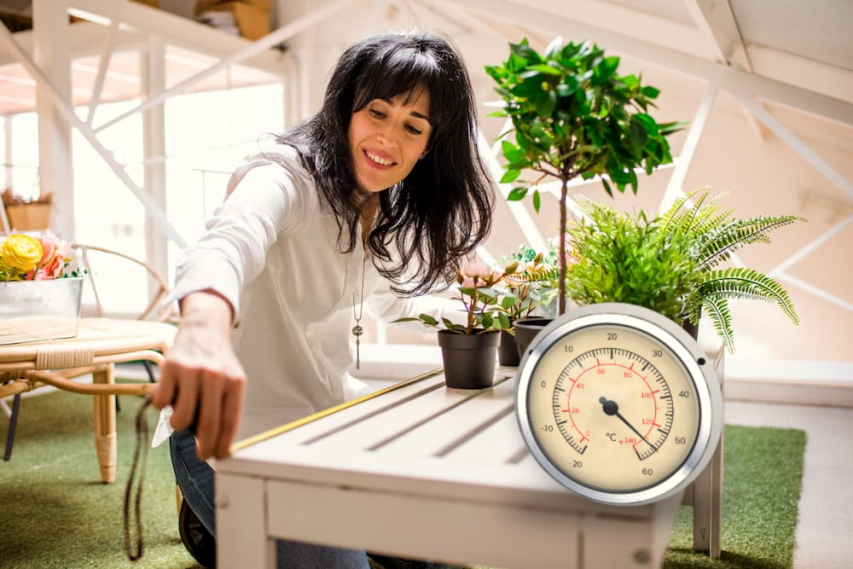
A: 55 °C
